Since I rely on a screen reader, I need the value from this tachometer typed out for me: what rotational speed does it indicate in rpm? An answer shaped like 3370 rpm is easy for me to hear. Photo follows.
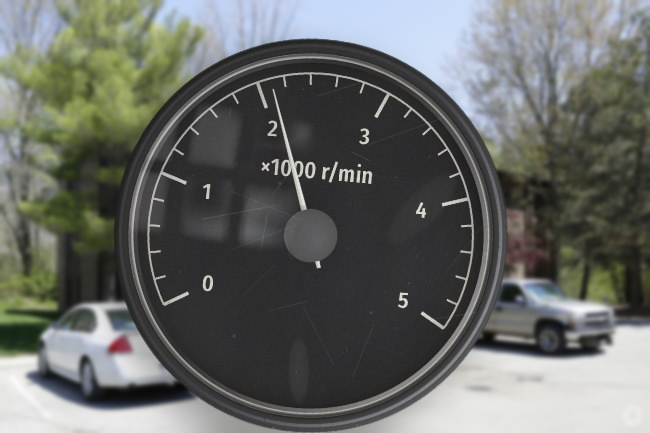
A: 2100 rpm
